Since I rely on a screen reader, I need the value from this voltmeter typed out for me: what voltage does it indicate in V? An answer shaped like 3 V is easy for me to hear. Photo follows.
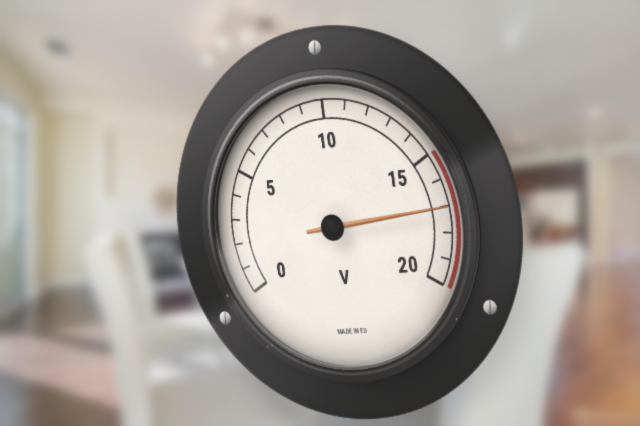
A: 17 V
